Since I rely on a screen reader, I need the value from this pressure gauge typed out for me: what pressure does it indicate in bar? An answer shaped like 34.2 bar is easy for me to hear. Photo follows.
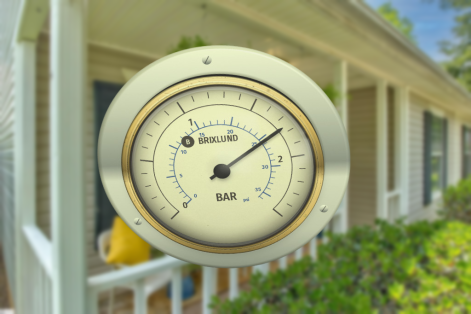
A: 1.75 bar
